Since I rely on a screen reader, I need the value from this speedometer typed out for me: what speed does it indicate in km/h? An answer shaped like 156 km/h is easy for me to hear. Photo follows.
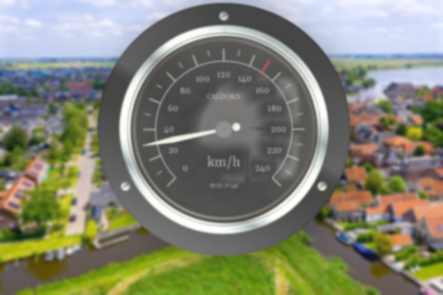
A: 30 km/h
